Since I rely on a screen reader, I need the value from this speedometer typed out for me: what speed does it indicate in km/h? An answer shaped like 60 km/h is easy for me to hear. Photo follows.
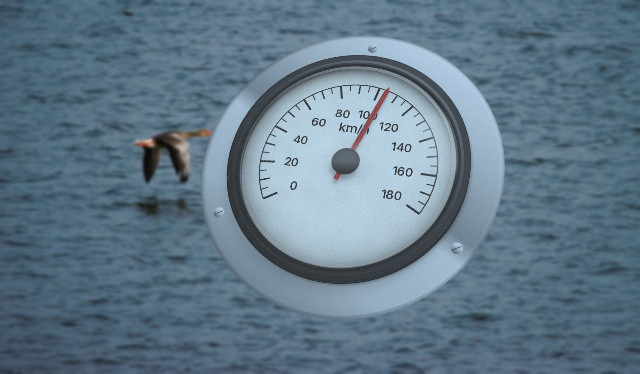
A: 105 km/h
